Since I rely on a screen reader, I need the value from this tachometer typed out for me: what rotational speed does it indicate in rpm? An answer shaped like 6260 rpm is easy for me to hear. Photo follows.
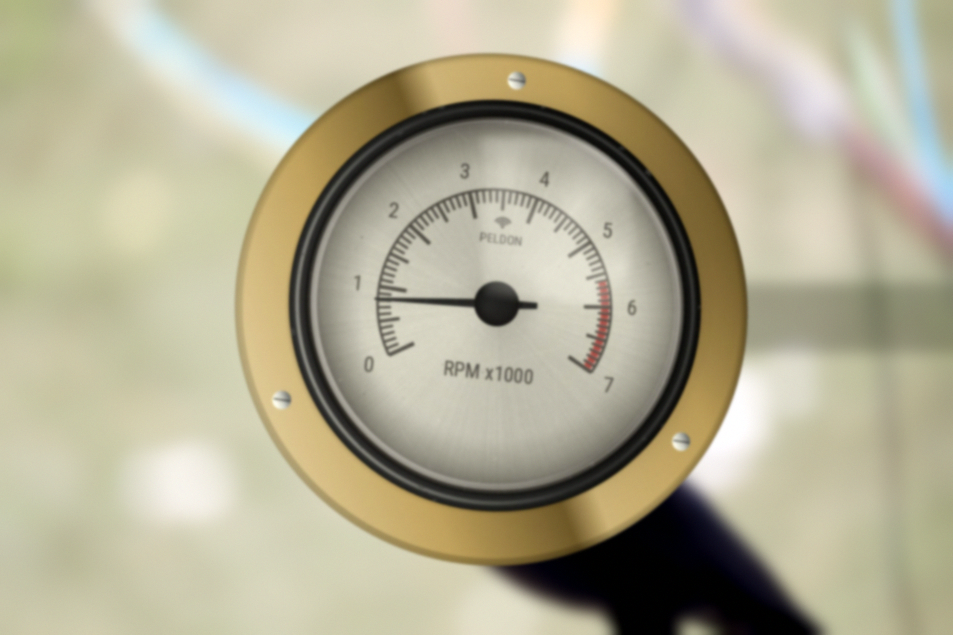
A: 800 rpm
